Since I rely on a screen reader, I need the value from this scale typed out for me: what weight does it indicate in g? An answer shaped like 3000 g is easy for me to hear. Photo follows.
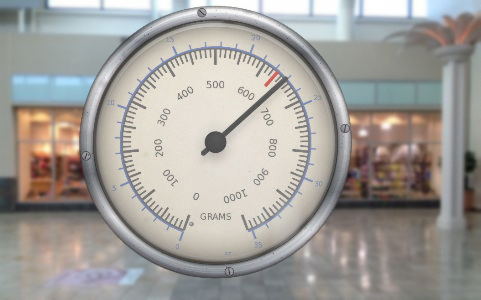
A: 650 g
